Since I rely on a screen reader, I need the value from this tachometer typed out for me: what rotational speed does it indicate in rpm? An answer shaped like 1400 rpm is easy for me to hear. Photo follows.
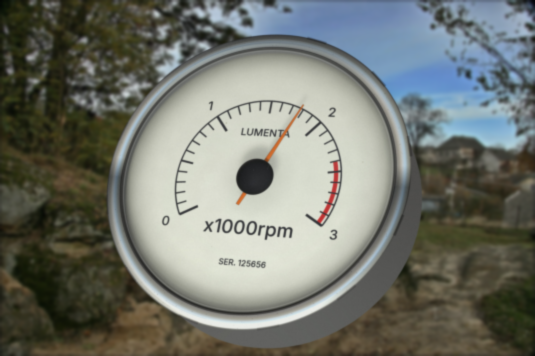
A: 1800 rpm
